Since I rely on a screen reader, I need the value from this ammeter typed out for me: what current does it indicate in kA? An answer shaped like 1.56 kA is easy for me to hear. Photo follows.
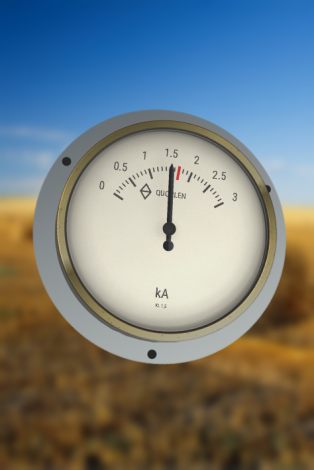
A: 1.5 kA
